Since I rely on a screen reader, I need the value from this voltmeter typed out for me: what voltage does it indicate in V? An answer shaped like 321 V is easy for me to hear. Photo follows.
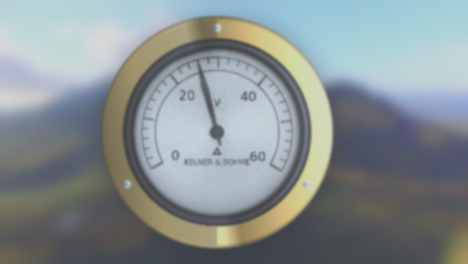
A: 26 V
